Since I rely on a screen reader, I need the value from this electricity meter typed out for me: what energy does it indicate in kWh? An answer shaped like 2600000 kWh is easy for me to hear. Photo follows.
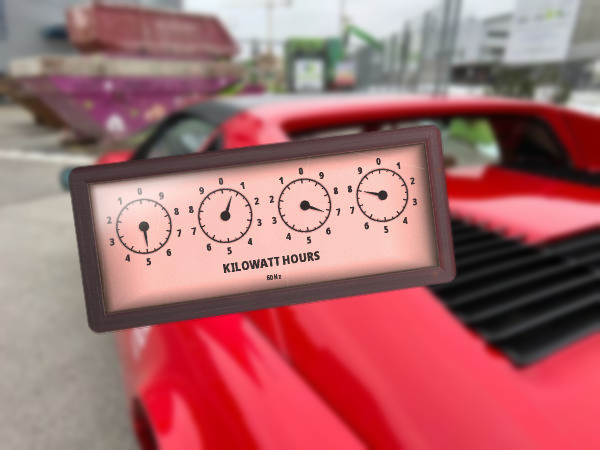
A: 5068 kWh
